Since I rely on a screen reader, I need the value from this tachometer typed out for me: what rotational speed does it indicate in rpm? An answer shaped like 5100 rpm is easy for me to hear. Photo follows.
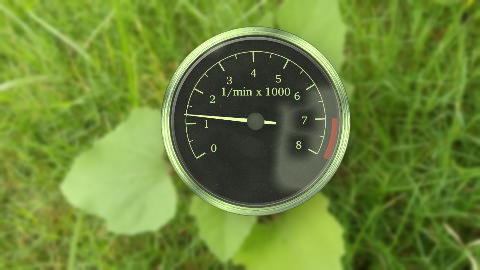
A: 1250 rpm
